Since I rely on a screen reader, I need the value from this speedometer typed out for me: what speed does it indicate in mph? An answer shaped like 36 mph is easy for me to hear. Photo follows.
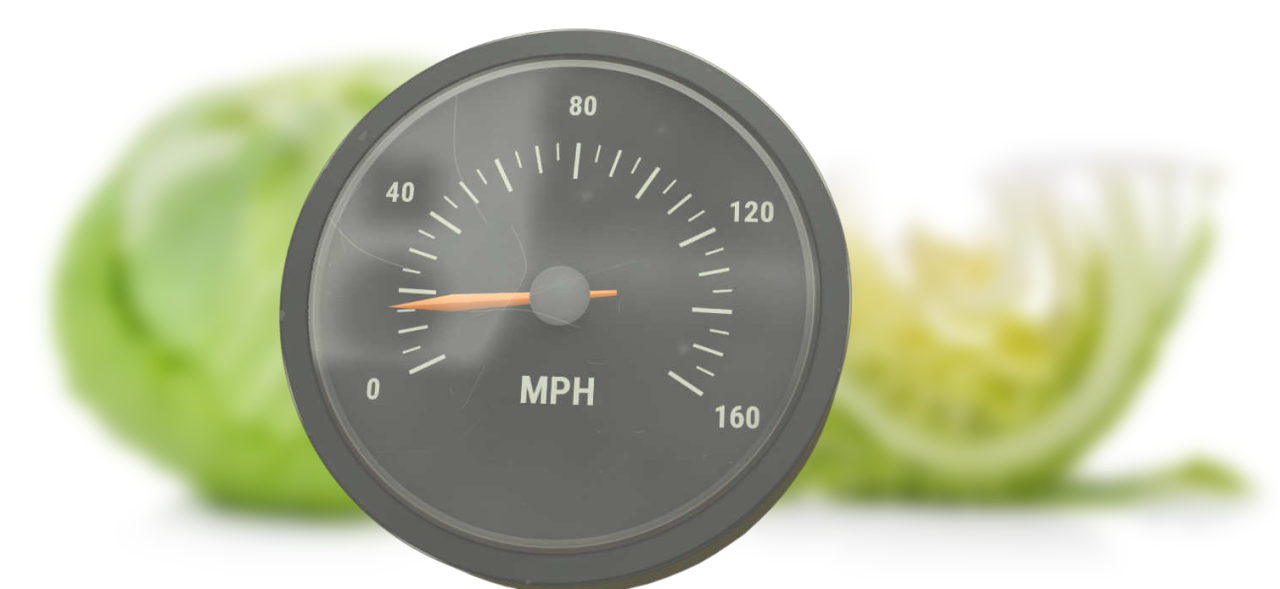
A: 15 mph
